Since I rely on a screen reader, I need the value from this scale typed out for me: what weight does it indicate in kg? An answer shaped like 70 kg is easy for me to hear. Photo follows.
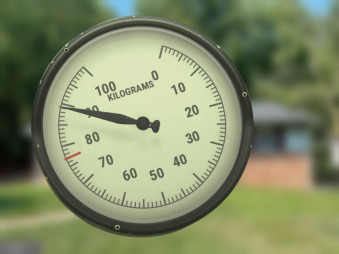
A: 89 kg
